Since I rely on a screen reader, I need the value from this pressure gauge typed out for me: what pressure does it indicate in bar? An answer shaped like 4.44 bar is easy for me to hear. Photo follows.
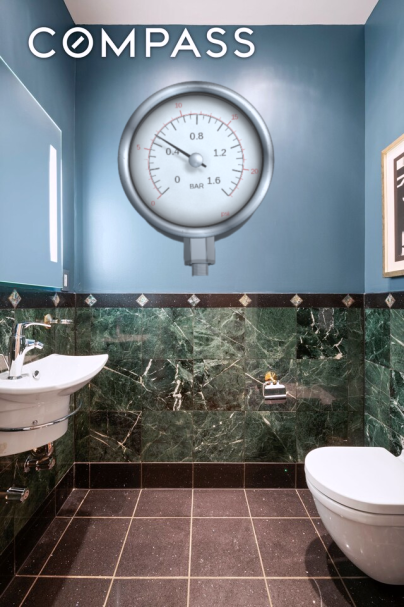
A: 0.45 bar
